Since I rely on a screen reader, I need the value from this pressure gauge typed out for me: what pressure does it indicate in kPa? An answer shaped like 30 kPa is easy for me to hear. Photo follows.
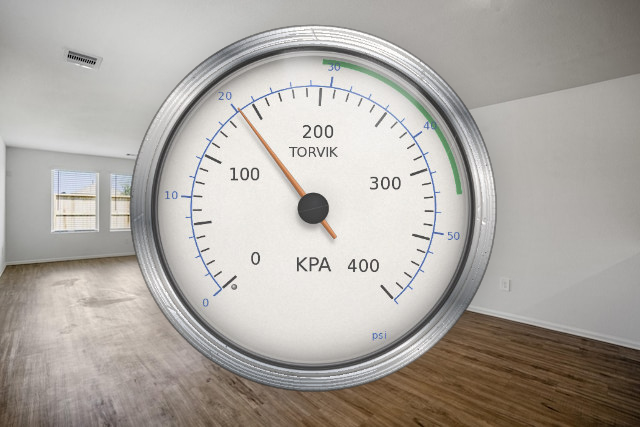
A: 140 kPa
